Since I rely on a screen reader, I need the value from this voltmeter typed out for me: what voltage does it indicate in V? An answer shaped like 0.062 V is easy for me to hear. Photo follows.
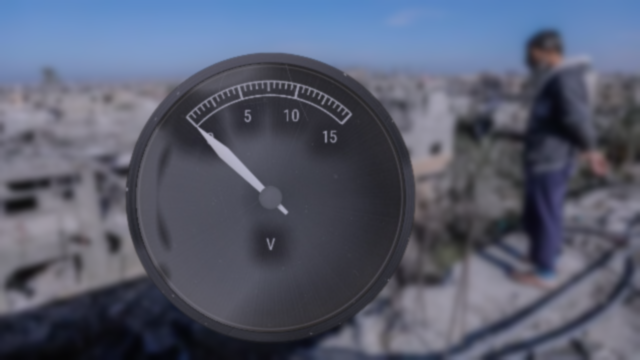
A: 0 V
